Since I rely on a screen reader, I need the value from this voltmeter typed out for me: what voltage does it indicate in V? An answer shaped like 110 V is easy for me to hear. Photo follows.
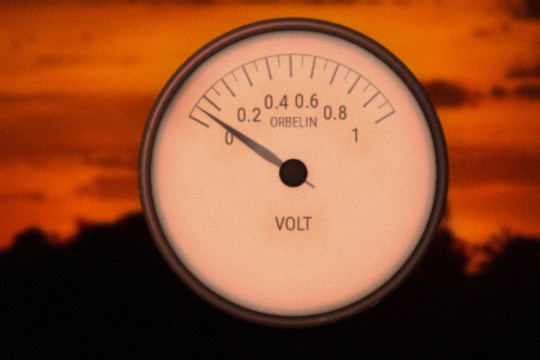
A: 0.05 V
